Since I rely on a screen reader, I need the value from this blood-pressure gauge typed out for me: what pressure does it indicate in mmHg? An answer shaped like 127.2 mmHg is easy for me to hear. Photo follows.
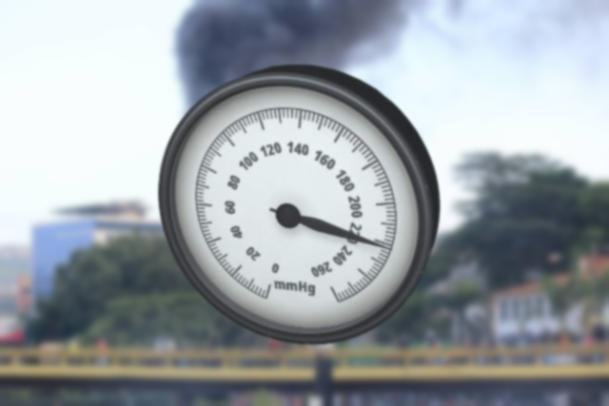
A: 220 mmHg
